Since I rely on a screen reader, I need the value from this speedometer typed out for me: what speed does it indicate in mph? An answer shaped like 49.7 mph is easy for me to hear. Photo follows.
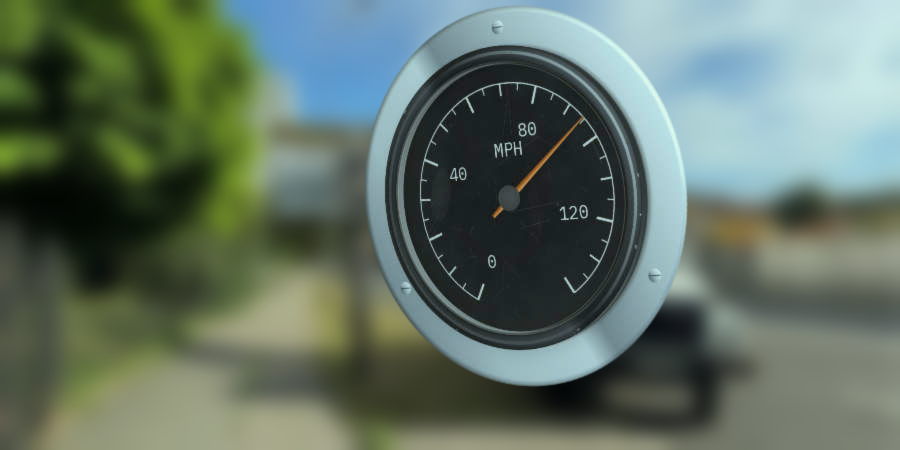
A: 95 mph
